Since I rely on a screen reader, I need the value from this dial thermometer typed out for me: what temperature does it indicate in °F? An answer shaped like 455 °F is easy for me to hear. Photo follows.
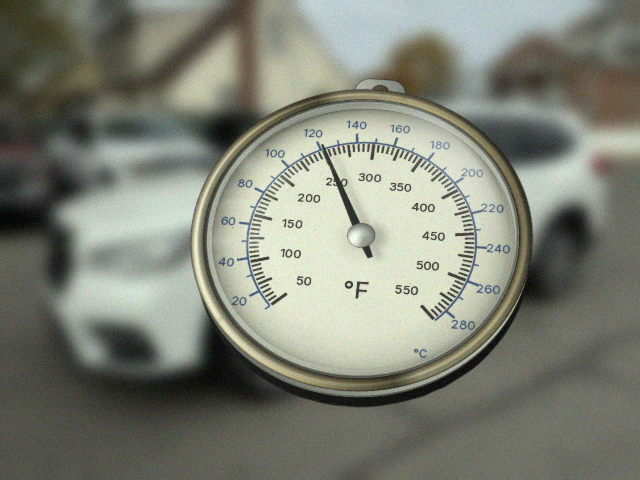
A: 250 °F
